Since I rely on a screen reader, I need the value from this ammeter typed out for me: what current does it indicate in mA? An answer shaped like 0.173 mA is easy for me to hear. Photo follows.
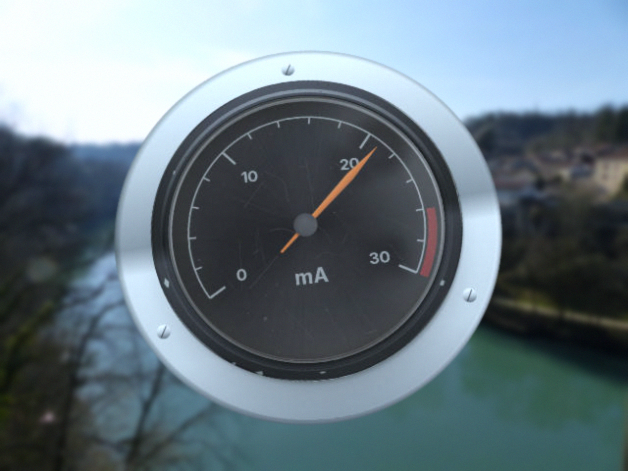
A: 21 mA
